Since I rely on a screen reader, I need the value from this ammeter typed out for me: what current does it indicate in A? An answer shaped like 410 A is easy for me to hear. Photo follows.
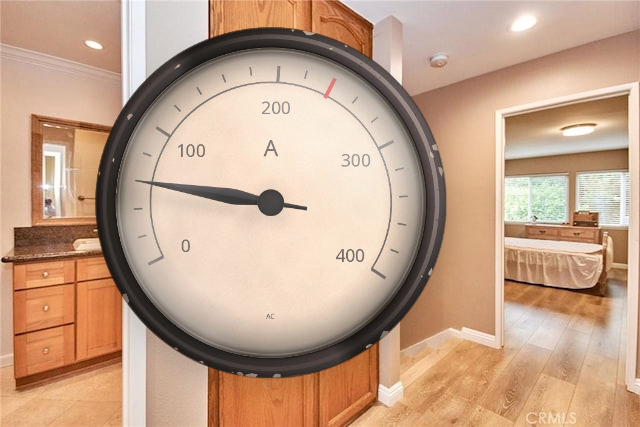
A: 60 A
